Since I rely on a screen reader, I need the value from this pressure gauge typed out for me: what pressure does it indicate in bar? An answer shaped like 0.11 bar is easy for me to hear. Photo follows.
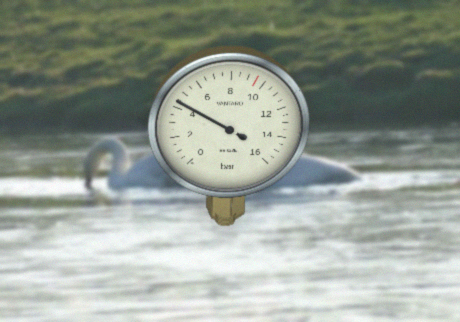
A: 4.5 bar
